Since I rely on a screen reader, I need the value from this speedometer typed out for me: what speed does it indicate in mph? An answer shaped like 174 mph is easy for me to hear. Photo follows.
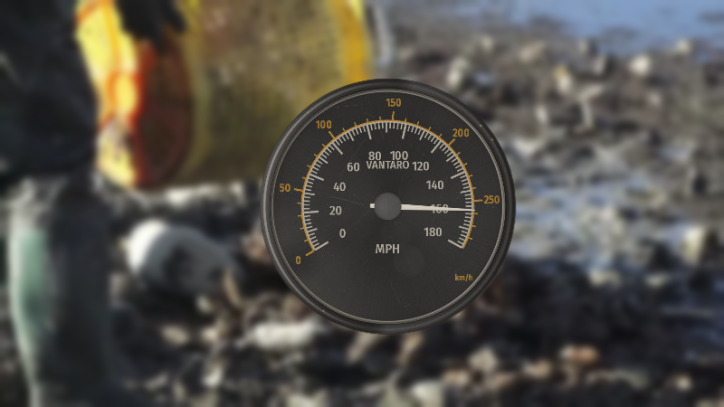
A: 160 mph
